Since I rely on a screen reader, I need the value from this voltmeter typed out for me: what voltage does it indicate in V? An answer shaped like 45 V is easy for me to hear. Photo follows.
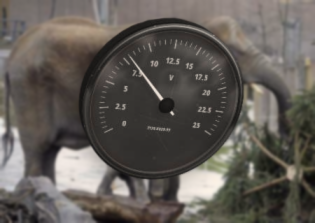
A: 8 V
